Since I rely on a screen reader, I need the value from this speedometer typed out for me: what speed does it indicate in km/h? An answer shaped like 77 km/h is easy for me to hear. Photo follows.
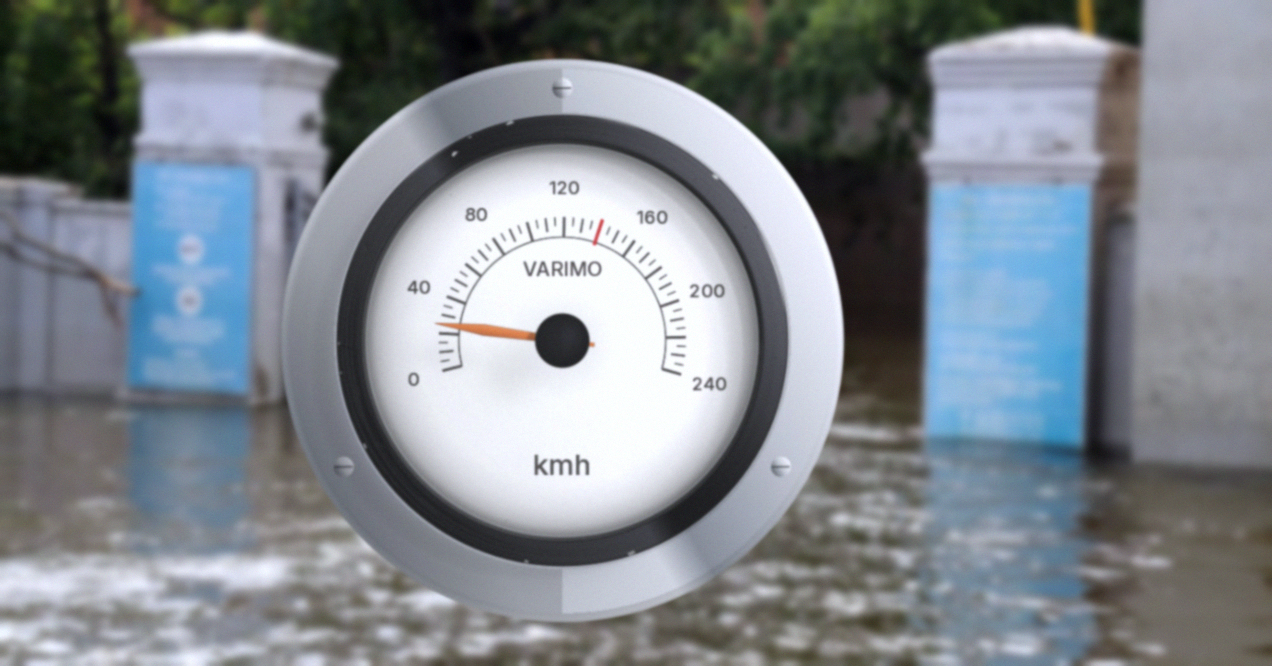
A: 25 km/h
